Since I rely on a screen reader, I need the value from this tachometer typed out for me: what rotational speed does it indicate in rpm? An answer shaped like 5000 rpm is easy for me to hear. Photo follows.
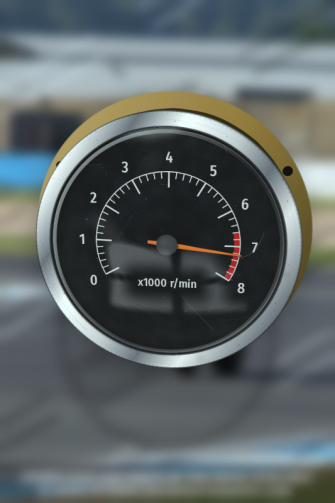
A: 7200 rpm
